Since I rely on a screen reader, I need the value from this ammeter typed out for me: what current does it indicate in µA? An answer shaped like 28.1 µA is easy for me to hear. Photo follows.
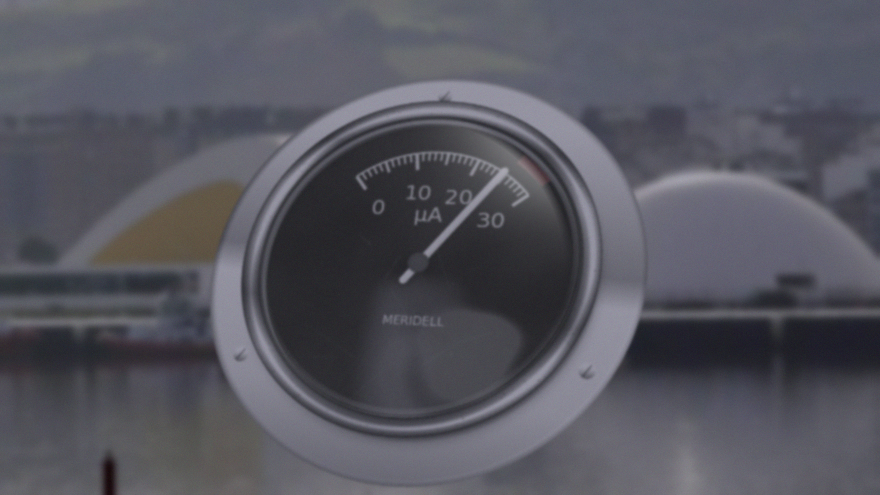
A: 25 µA
